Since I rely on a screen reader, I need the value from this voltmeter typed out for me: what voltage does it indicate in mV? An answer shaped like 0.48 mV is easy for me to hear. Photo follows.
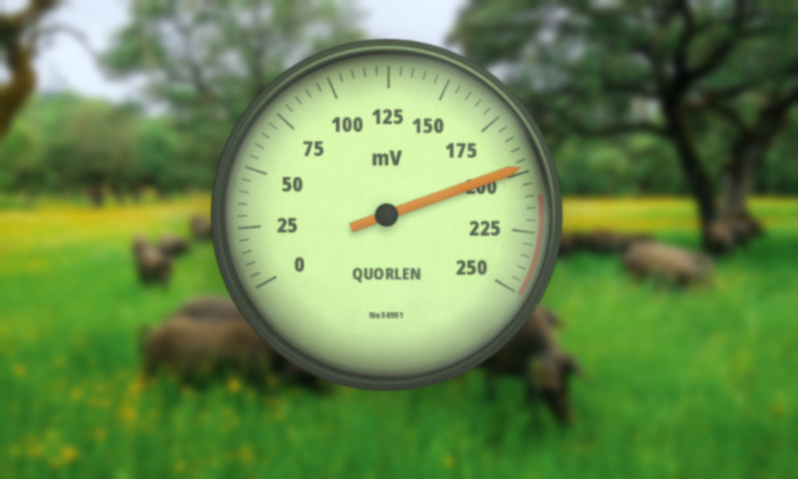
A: 197.5 mV
